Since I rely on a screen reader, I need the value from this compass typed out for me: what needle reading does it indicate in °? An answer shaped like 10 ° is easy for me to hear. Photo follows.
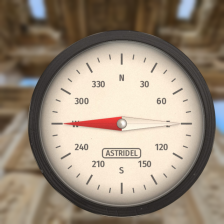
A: 270 °
